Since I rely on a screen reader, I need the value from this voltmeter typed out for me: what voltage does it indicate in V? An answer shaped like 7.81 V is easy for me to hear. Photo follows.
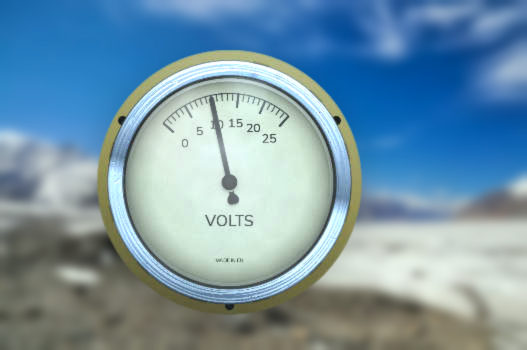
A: 10 V
